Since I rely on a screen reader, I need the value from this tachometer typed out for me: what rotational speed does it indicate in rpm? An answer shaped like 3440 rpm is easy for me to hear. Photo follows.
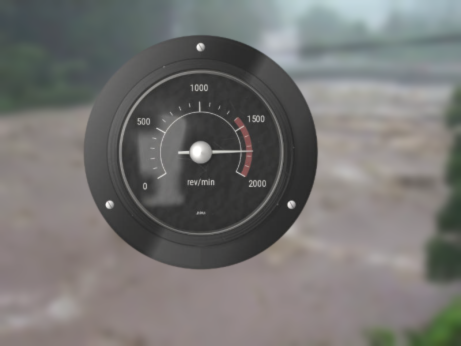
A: 1750 rpm
